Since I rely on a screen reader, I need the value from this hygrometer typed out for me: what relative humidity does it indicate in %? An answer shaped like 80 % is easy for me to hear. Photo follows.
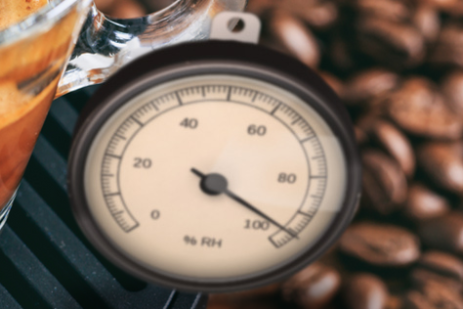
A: 95 %
